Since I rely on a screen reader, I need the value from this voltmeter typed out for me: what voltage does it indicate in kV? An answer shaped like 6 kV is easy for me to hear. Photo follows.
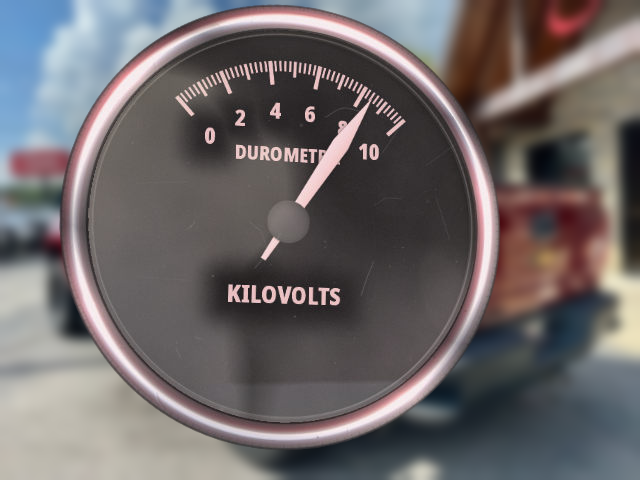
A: 8.4 kV
